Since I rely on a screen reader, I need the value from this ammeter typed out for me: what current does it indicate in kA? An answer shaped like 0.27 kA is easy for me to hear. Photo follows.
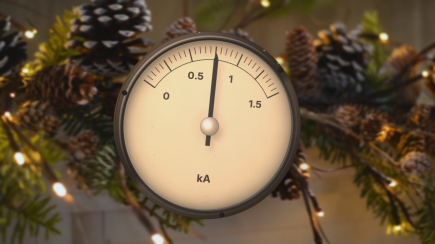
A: 0.75 kA
